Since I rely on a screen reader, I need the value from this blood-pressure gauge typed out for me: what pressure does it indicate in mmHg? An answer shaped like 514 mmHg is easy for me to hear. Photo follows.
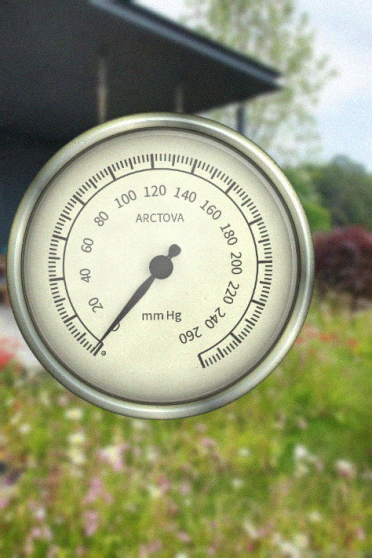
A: 2 mmHg
